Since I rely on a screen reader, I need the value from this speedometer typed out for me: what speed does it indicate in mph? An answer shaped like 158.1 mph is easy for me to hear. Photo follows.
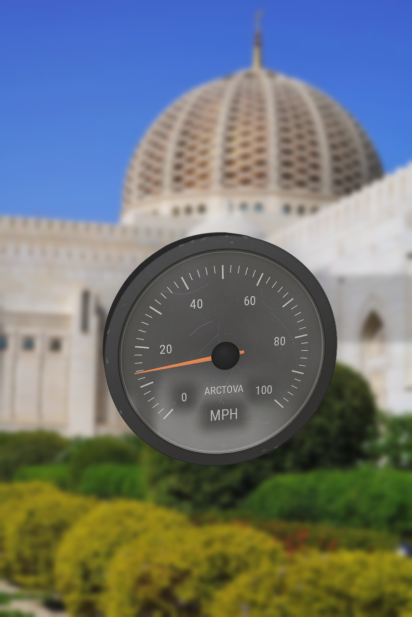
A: 14 mph
